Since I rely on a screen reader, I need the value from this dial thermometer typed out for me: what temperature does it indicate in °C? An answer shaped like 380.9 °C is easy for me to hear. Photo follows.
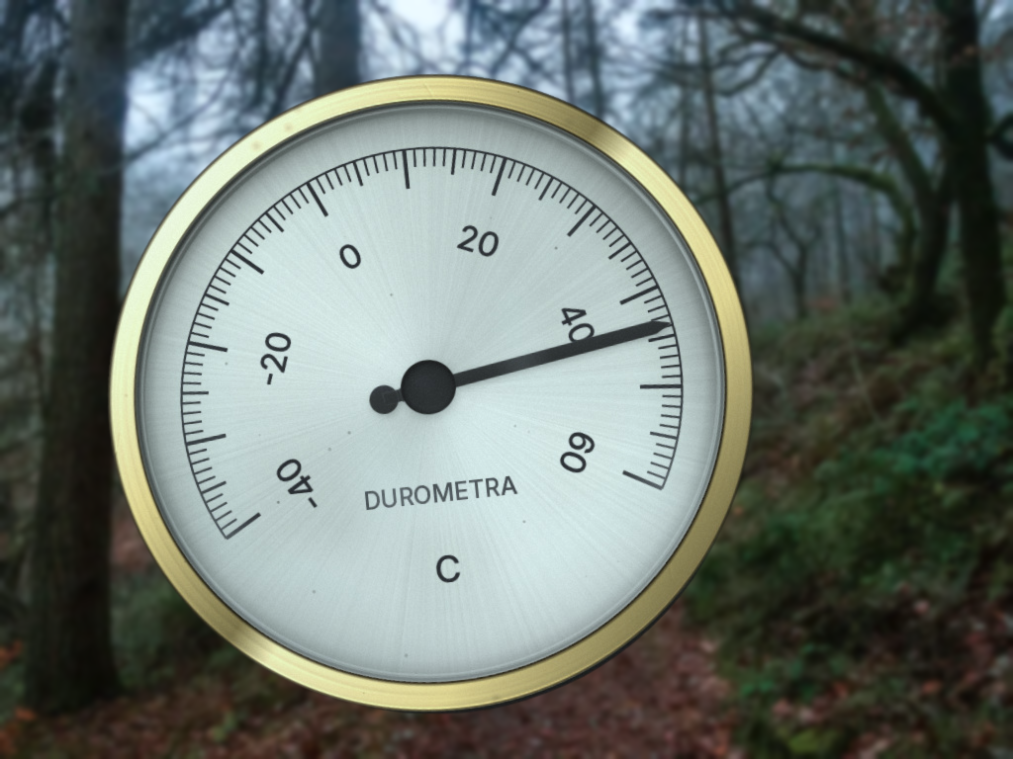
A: 44 °C
